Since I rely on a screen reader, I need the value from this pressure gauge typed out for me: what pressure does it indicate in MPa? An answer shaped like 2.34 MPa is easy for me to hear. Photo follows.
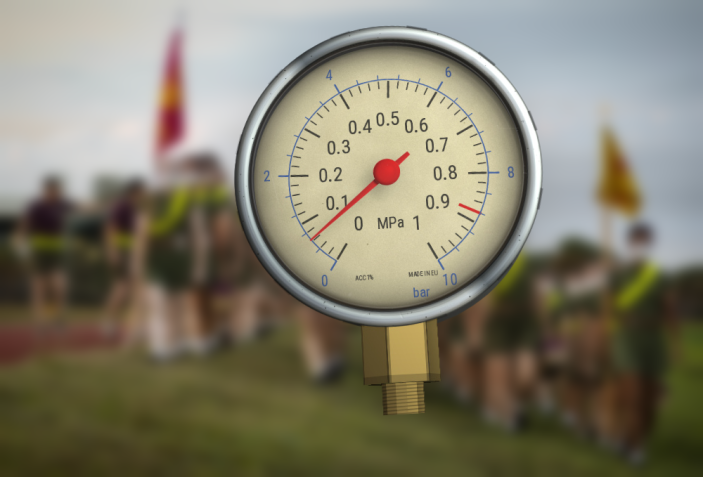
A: 0.06 MPa
